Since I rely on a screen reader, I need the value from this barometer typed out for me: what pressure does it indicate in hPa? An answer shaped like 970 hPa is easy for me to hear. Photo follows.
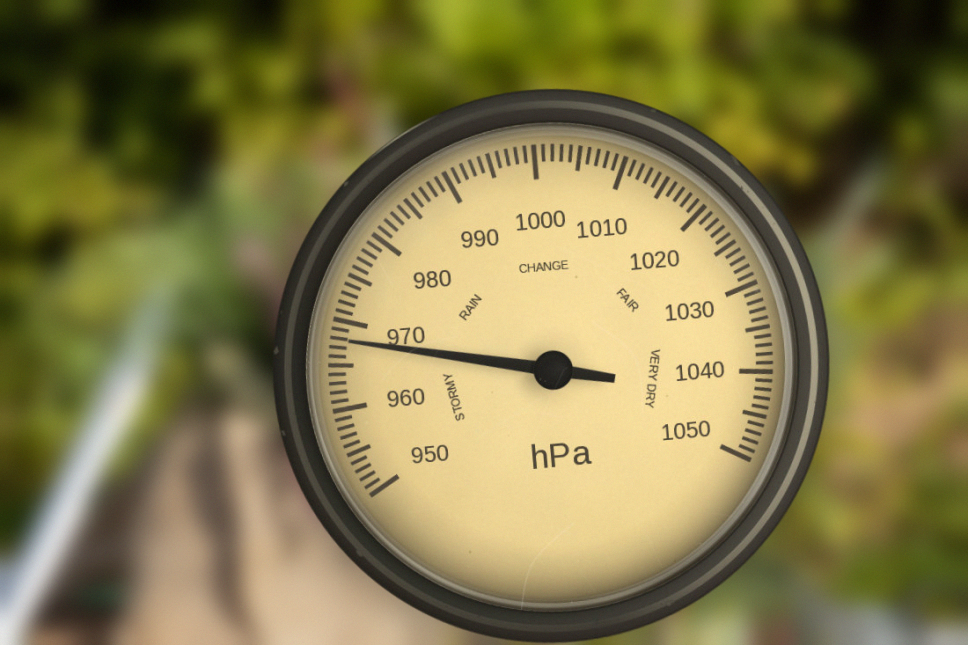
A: 968 hPa
